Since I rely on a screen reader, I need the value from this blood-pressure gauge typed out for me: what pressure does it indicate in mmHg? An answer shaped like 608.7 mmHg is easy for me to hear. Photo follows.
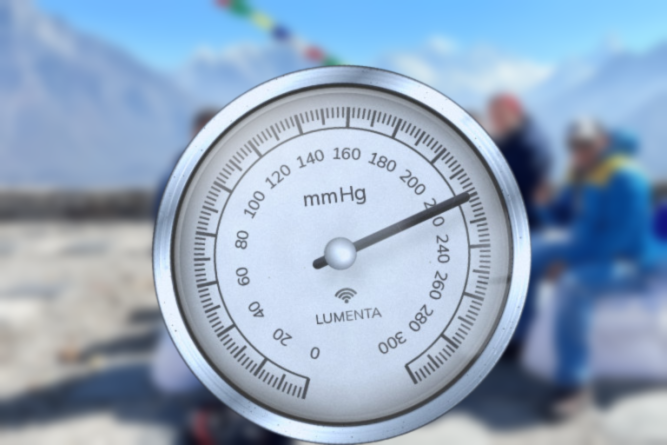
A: 220 mmHg
